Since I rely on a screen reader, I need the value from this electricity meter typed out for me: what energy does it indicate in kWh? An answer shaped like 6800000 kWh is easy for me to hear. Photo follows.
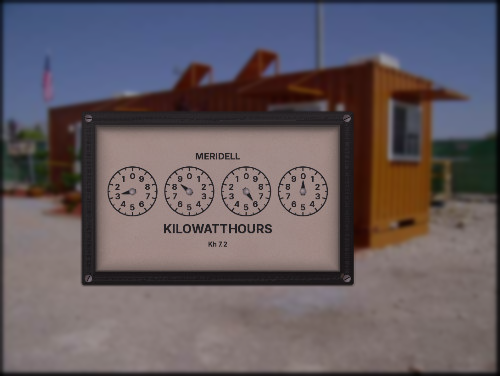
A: 2860 kWh
